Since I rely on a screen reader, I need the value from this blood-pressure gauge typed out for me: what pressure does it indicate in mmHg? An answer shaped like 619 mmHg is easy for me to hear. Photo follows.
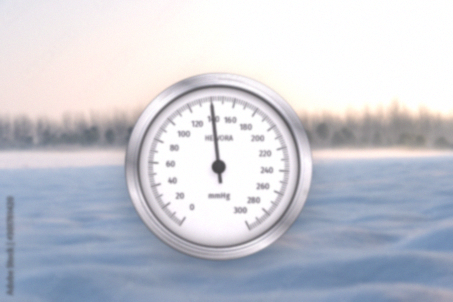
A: 140 mmHg
